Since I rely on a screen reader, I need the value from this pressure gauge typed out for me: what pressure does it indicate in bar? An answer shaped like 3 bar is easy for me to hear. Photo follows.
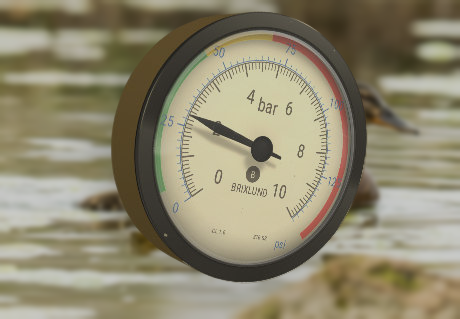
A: 2 bar
